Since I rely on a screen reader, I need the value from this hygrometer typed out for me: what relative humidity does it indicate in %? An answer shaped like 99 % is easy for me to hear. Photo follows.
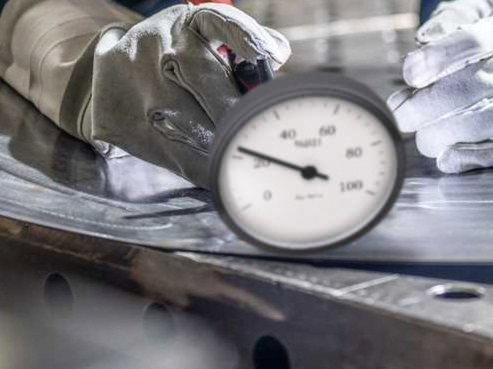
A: 24 %
